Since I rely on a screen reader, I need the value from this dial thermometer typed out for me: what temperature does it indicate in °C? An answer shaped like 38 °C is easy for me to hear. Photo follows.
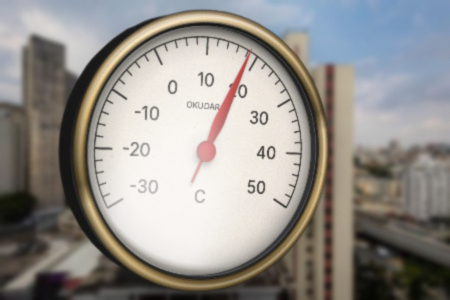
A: 18 °C
